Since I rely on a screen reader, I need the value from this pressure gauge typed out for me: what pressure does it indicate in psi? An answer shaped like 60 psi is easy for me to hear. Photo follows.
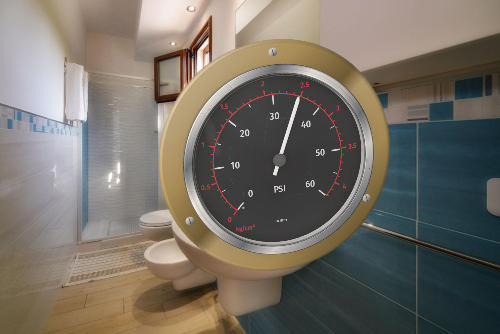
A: 35 psi
